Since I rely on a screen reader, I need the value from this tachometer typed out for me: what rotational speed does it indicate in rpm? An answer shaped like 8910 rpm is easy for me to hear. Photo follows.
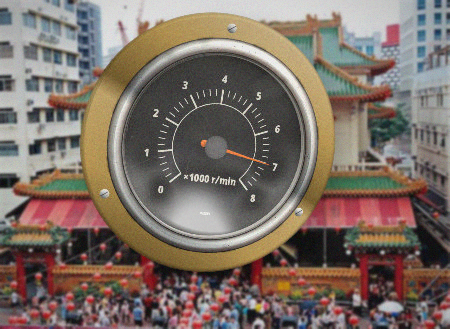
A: 7000 rpm
